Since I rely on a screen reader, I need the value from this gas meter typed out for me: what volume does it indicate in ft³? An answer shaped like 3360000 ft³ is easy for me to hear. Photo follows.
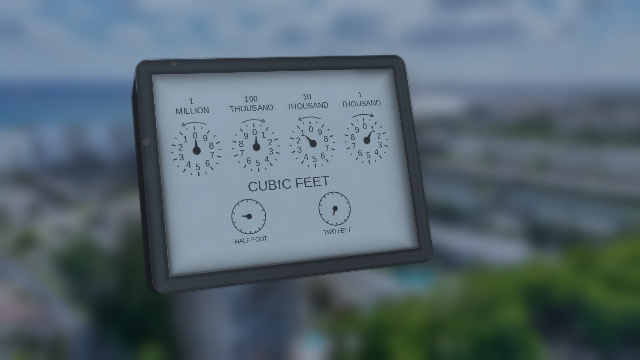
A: 1100 ft³
